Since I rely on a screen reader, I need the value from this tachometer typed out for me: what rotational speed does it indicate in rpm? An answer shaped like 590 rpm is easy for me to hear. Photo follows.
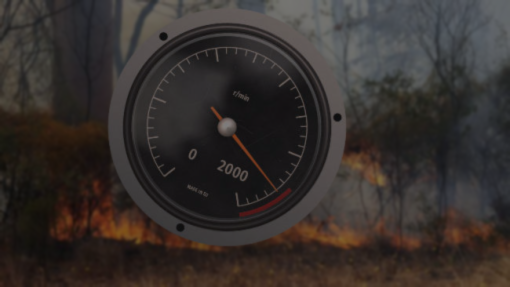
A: 1800 rpm
